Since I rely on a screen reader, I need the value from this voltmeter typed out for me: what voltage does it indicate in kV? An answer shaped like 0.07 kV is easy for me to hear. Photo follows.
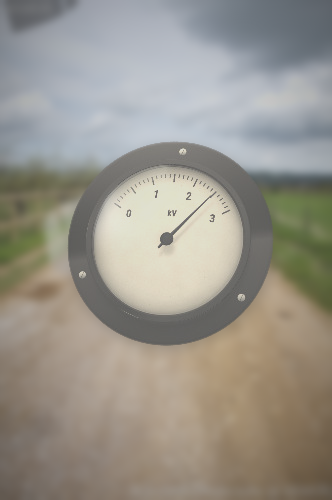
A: 2.5 kV
